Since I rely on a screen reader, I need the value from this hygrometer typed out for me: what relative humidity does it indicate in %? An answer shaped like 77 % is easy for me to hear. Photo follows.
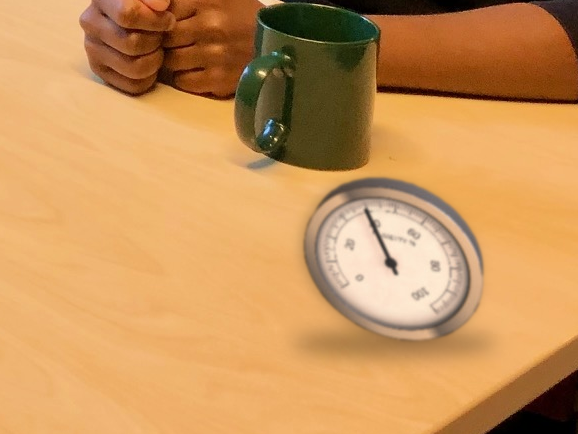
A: 40 %
